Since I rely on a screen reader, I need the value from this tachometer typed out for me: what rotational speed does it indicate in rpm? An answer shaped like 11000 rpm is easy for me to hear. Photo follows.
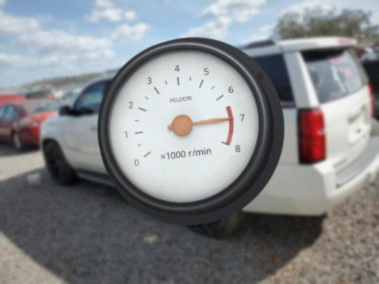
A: 7000 rpm
